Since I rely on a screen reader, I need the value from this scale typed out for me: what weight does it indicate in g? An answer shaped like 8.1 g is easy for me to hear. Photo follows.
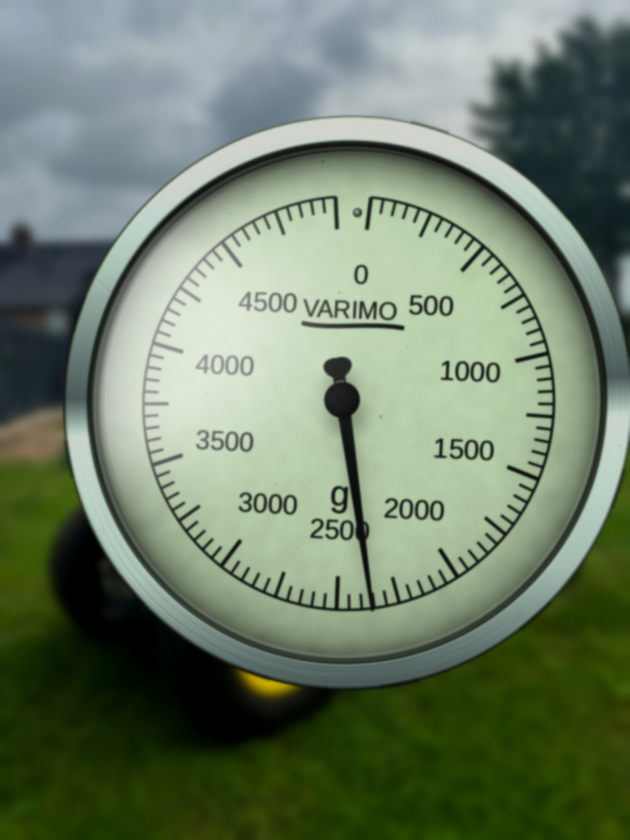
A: 2350 g
